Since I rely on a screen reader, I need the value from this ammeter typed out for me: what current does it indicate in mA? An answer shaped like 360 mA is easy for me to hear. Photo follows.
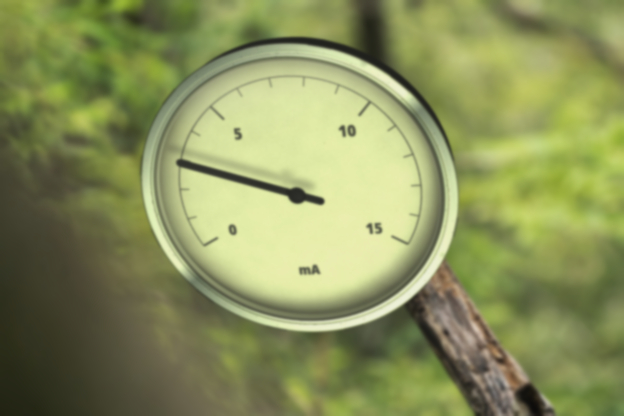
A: 3 mA
